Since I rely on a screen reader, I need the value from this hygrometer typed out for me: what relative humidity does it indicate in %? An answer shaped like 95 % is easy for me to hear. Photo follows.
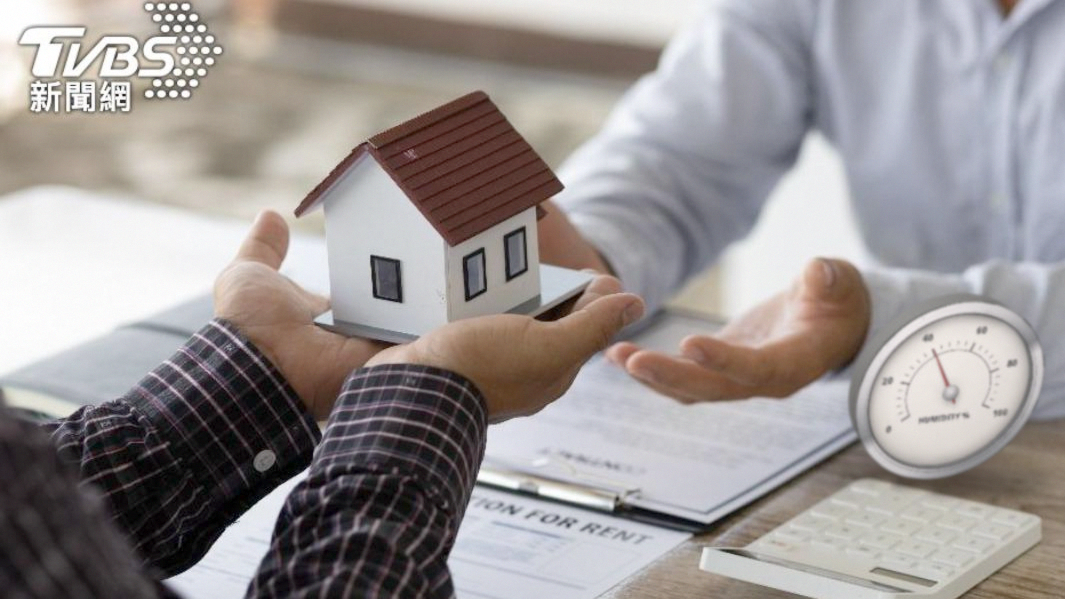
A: 40 %
